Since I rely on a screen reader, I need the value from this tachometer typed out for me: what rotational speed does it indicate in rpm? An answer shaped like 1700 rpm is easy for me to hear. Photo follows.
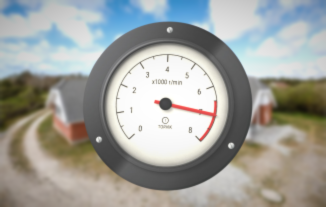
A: 7000 rpm
